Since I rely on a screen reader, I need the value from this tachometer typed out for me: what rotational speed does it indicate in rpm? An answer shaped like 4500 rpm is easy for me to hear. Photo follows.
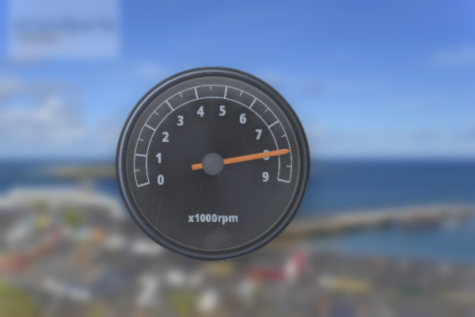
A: 8000 rpm
